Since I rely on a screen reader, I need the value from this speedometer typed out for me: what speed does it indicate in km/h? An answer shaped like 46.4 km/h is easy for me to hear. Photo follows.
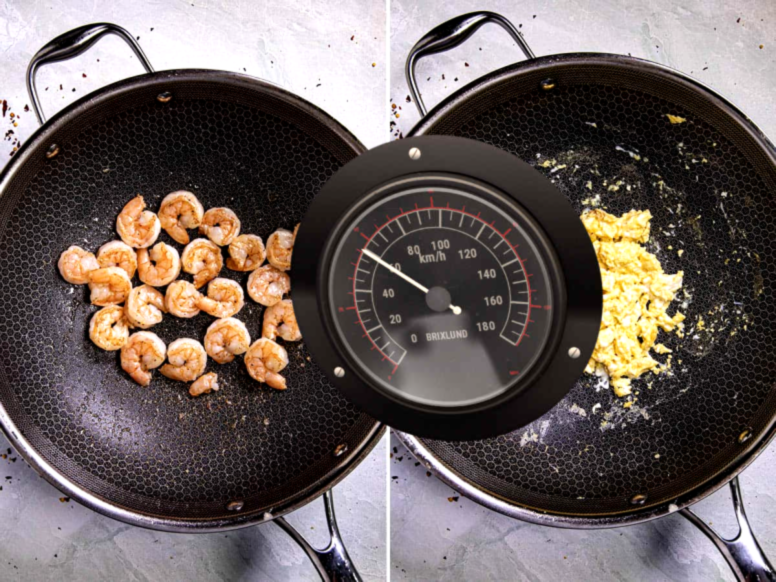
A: 60 km/h
